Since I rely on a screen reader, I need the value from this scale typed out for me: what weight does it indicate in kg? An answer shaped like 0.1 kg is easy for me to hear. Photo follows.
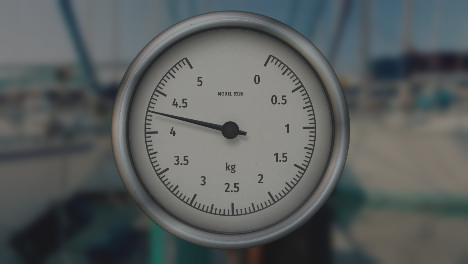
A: 4.25 kg
